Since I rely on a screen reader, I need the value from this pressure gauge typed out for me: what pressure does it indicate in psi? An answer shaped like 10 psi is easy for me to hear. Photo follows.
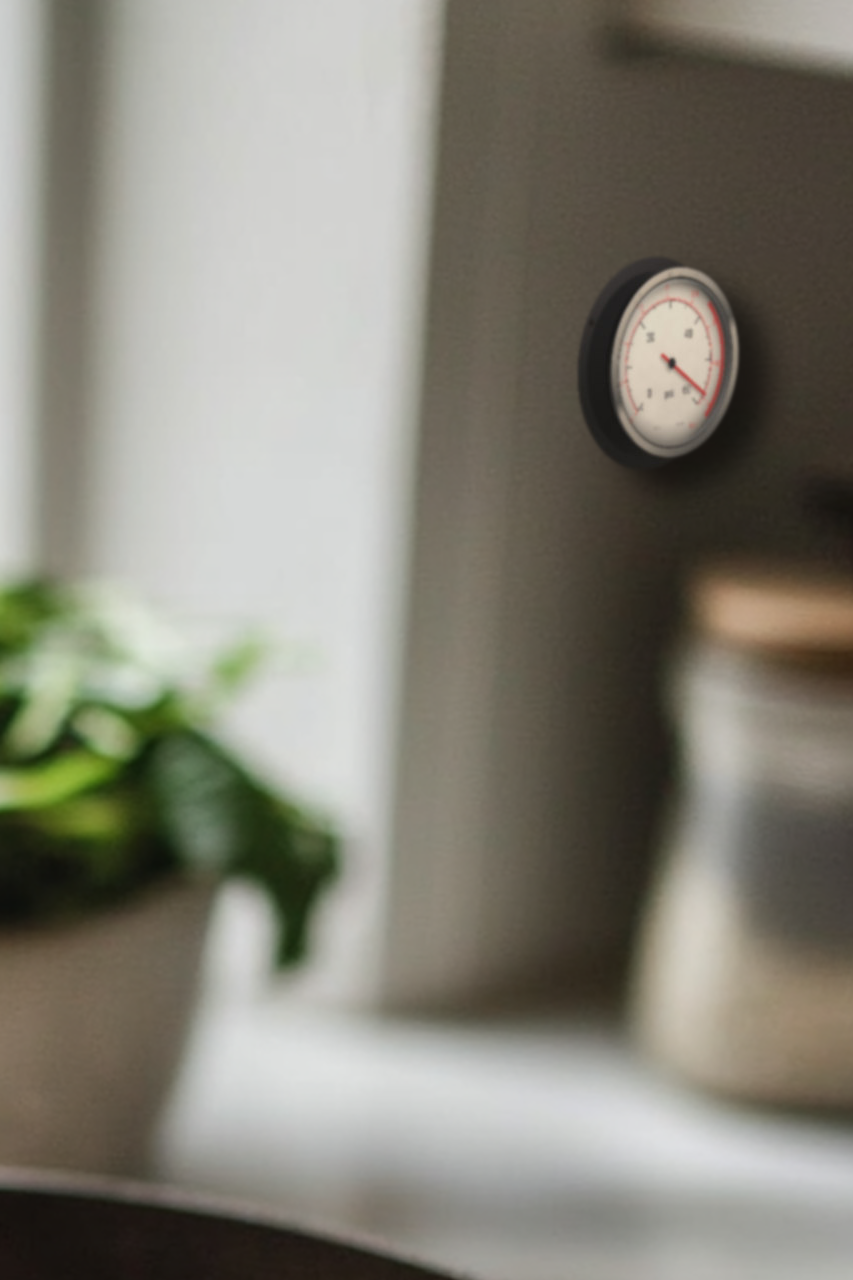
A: 57.5 psi
